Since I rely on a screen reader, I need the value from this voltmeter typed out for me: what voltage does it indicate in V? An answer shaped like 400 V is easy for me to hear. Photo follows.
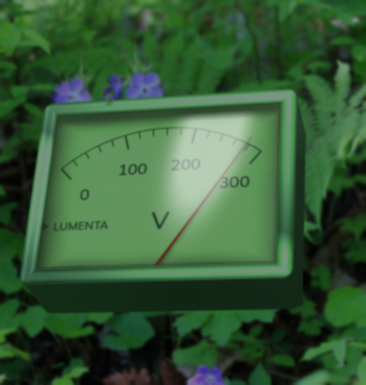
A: 280 V
